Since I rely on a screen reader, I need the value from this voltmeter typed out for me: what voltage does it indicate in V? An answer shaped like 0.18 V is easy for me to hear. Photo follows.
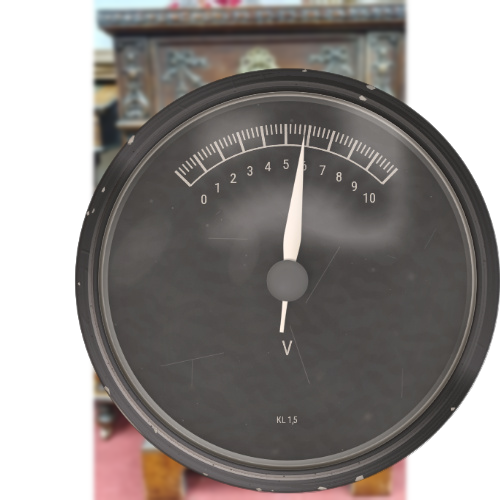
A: 5.8 V
